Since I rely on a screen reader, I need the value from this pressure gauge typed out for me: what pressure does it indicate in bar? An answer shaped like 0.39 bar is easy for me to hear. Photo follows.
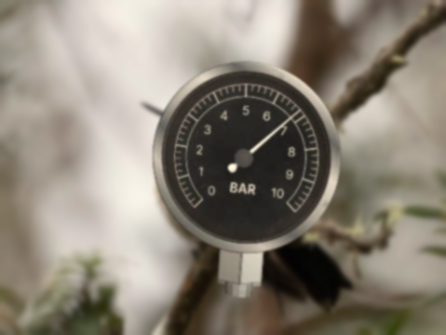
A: 6.8 bar
